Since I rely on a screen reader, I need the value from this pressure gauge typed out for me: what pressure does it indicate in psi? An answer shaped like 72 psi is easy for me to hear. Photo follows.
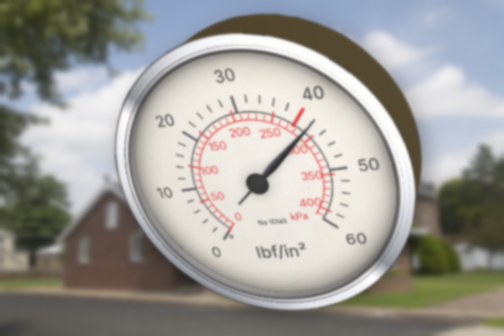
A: 42 psi
